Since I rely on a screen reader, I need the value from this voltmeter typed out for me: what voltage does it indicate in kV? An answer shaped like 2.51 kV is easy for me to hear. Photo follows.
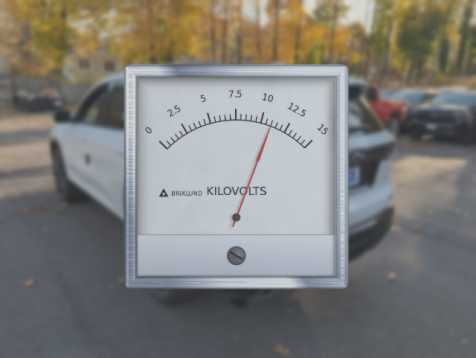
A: 11 kV
